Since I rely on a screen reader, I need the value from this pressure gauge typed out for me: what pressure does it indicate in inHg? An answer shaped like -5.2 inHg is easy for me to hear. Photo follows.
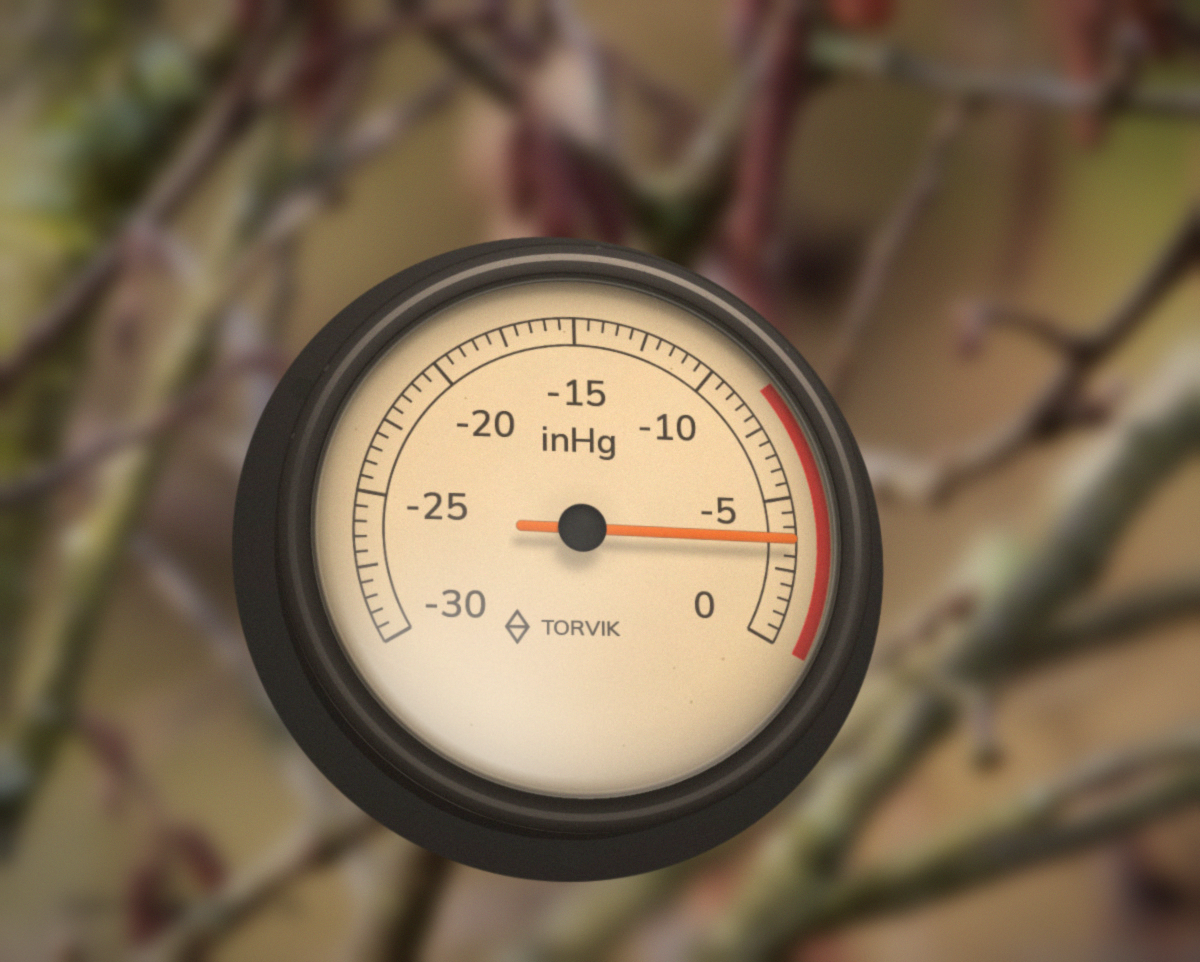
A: -3.5 inHg
